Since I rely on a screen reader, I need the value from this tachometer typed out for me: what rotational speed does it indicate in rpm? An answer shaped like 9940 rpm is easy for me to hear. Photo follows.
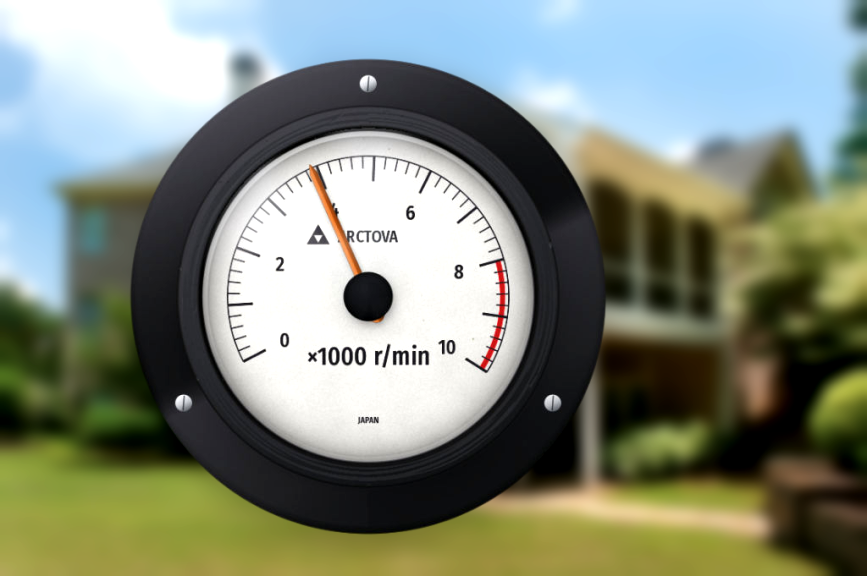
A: 3900 rpm
